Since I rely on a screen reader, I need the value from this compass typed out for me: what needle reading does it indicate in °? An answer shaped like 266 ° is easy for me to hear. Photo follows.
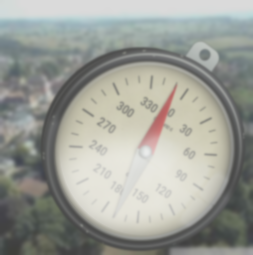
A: 350 °
